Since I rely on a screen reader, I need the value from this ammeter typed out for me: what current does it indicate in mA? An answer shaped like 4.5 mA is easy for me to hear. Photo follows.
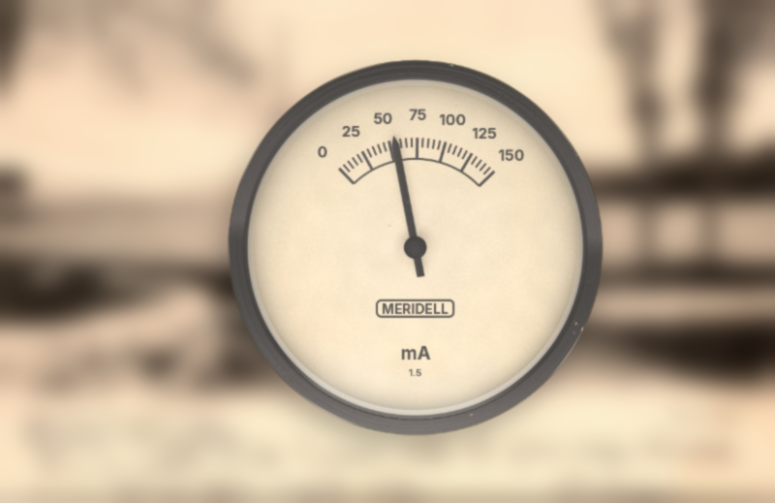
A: 55 mA
